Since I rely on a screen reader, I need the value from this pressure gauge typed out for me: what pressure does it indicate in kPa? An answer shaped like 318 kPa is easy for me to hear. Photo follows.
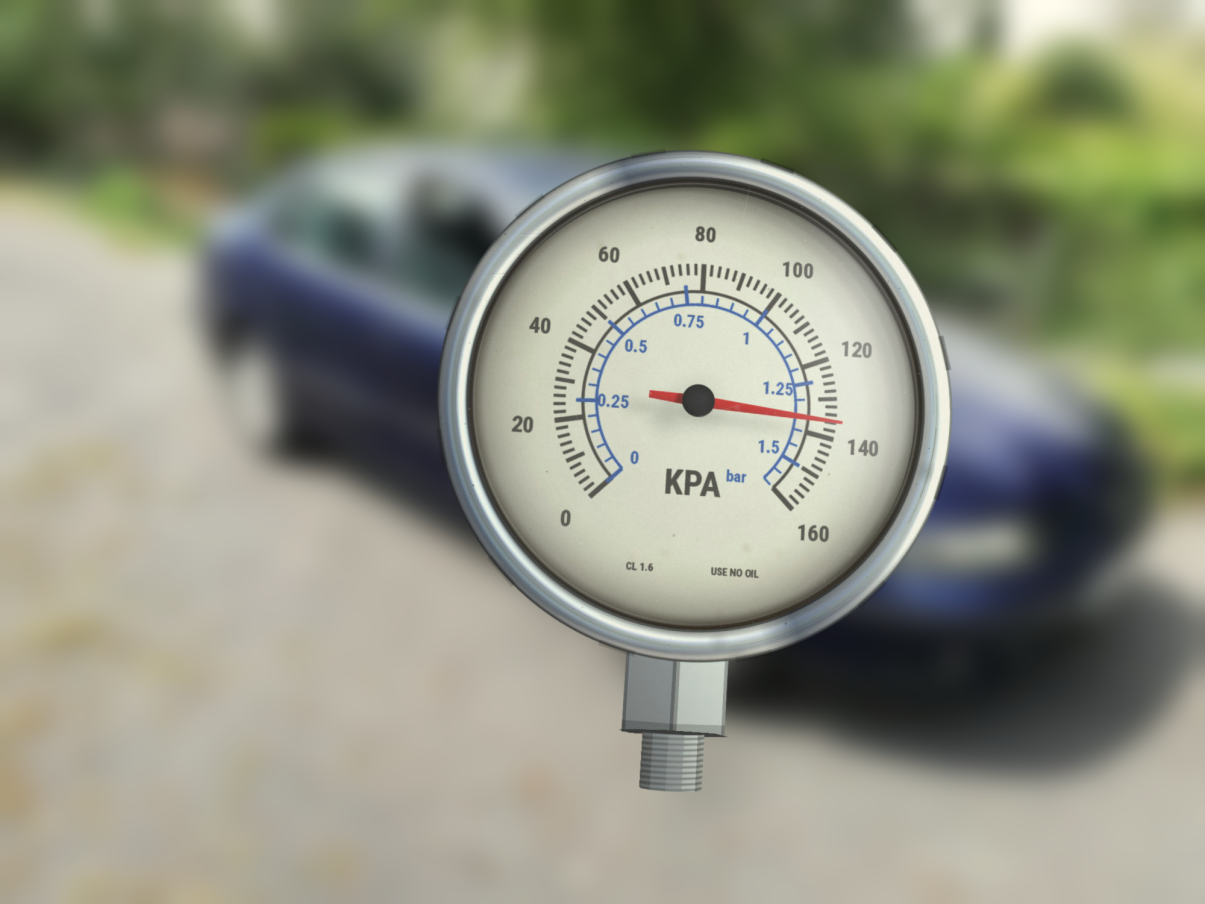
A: 136 kPa
